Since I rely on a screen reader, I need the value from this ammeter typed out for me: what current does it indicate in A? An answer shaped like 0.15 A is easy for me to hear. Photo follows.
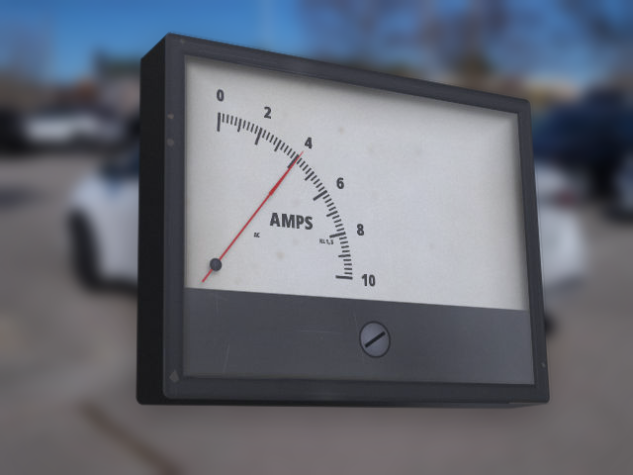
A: 4 A
